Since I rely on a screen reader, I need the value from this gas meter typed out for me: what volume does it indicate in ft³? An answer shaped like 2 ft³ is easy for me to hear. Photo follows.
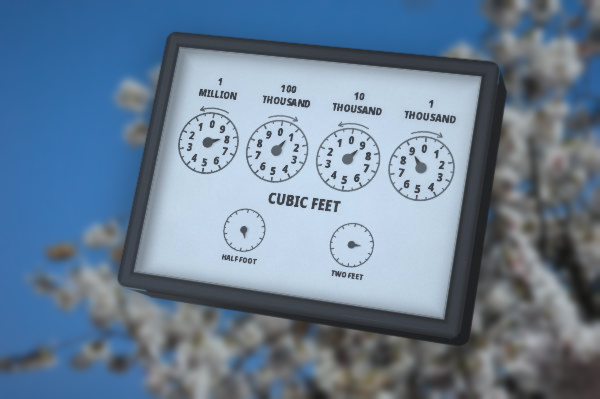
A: 808900 ft³
